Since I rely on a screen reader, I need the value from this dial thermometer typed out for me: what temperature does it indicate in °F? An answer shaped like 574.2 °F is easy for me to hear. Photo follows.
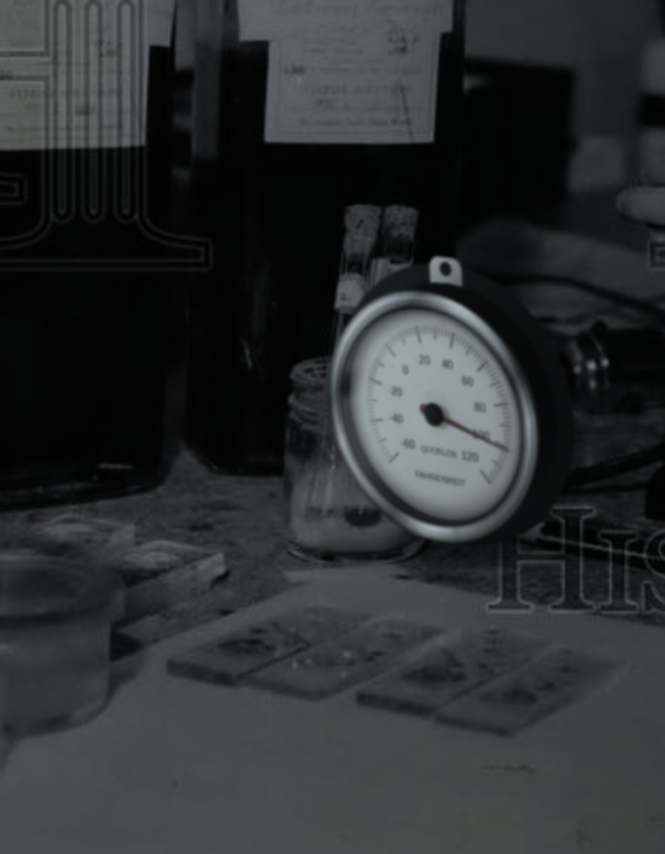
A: 100 °F
